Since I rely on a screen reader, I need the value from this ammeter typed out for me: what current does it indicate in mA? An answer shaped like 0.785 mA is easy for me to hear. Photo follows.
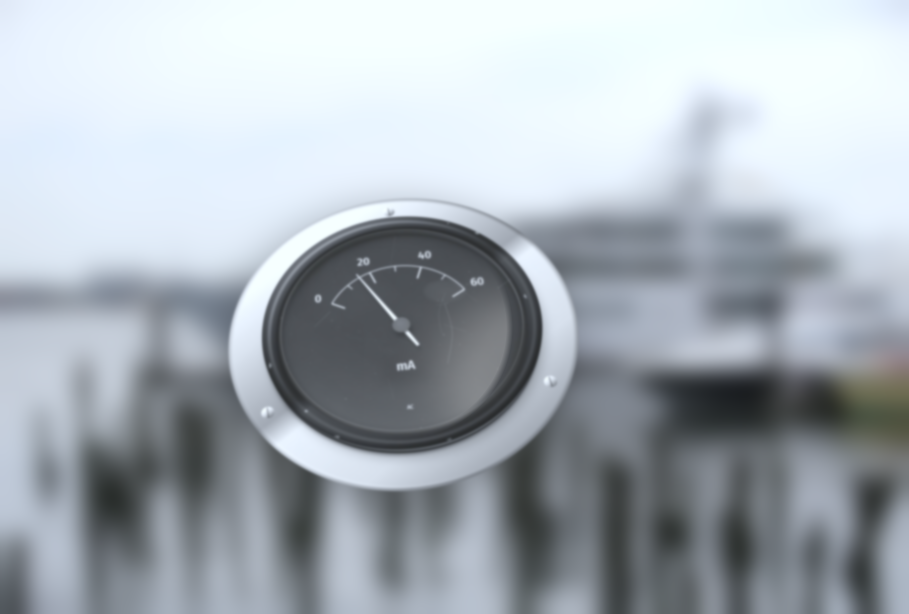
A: 15 mA
